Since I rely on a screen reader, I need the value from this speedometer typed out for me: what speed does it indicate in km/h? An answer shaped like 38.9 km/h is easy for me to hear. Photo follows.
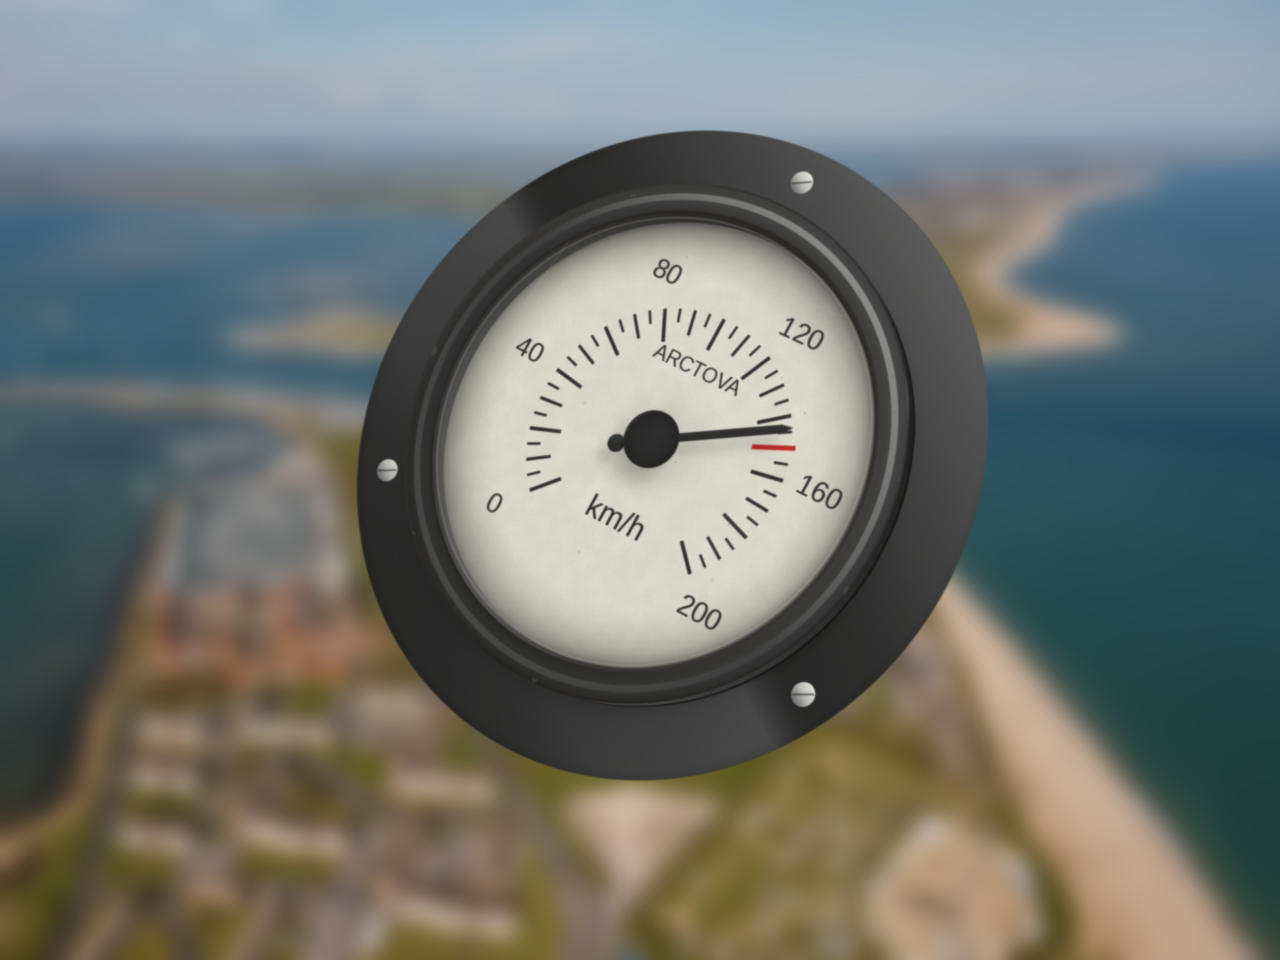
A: 145 km/h
